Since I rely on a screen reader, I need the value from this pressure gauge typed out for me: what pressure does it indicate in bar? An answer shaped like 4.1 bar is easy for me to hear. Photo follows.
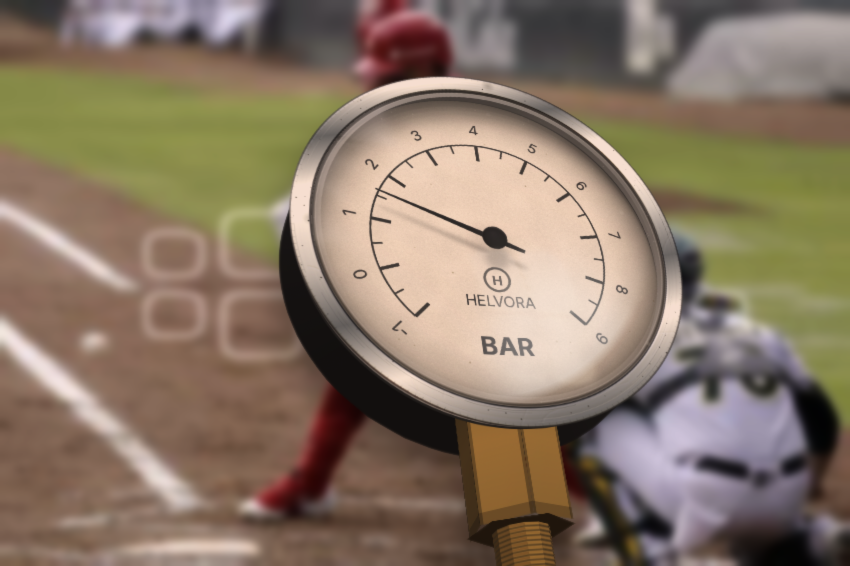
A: 1.5 bar
